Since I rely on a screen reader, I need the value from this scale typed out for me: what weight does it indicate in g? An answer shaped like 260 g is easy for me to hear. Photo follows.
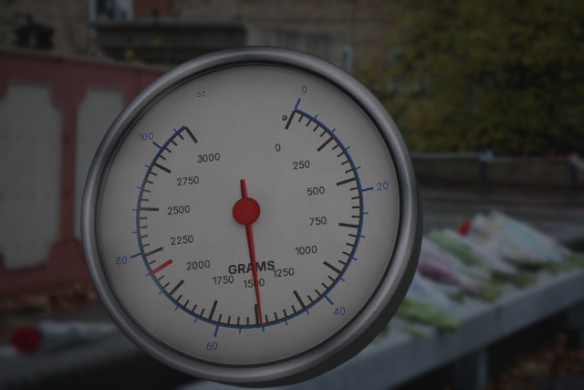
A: 1475 g
